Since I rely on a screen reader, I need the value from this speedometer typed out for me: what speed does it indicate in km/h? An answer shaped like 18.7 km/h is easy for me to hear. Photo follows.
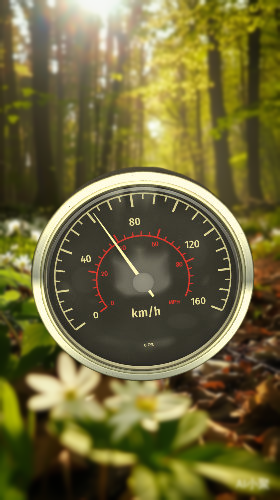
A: 62.5 km/h
